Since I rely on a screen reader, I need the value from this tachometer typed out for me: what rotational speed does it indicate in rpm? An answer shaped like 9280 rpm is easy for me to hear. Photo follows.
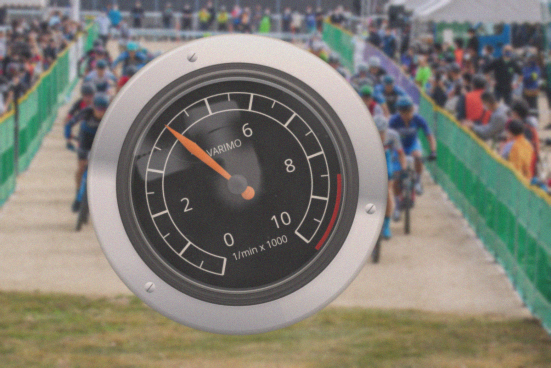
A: 4000 rpm
